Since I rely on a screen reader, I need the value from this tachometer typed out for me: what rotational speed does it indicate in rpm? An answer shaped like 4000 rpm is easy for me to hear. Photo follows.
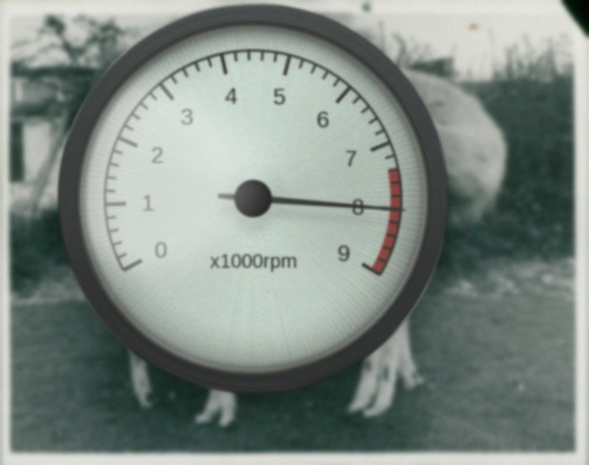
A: 8000 rpm
